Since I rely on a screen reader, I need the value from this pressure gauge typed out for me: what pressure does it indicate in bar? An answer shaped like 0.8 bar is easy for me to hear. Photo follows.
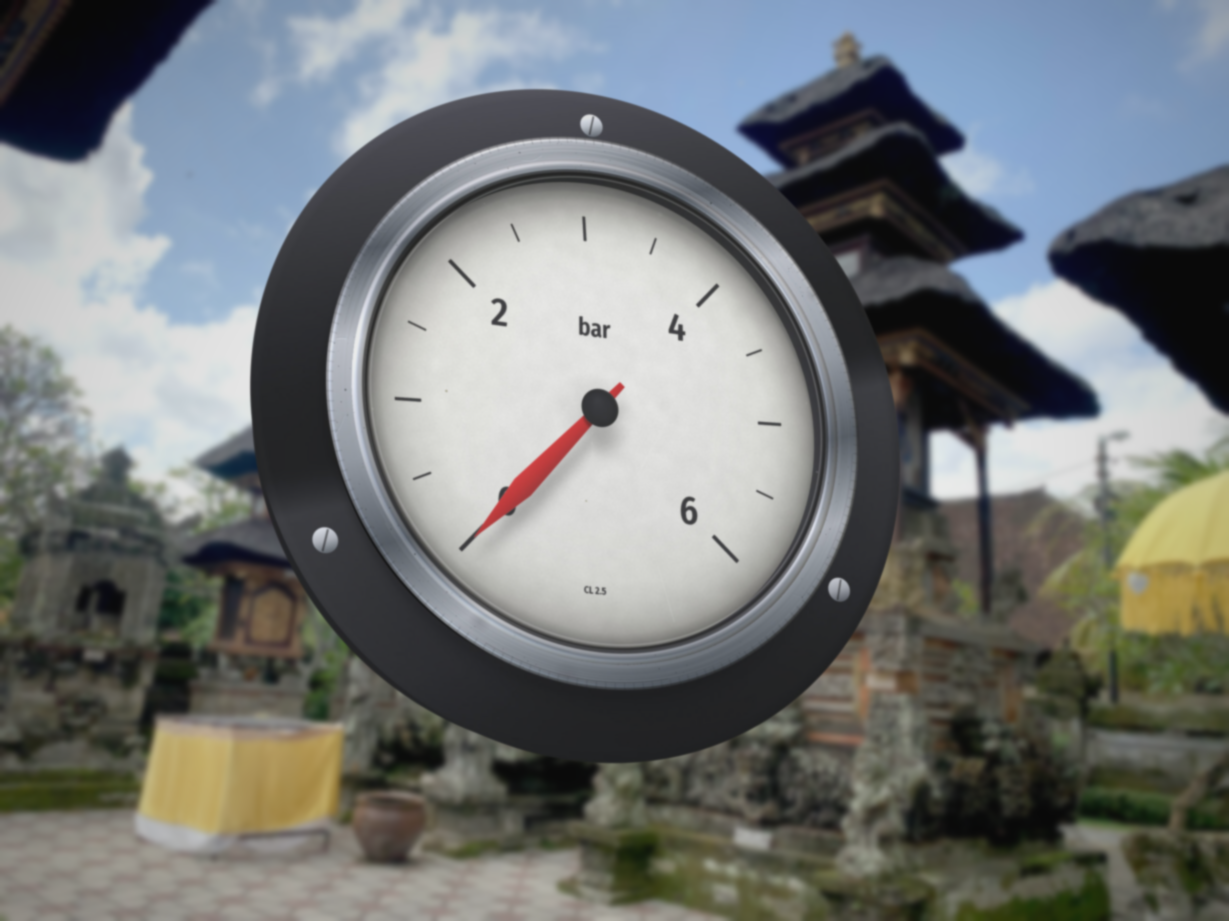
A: 0 bar
